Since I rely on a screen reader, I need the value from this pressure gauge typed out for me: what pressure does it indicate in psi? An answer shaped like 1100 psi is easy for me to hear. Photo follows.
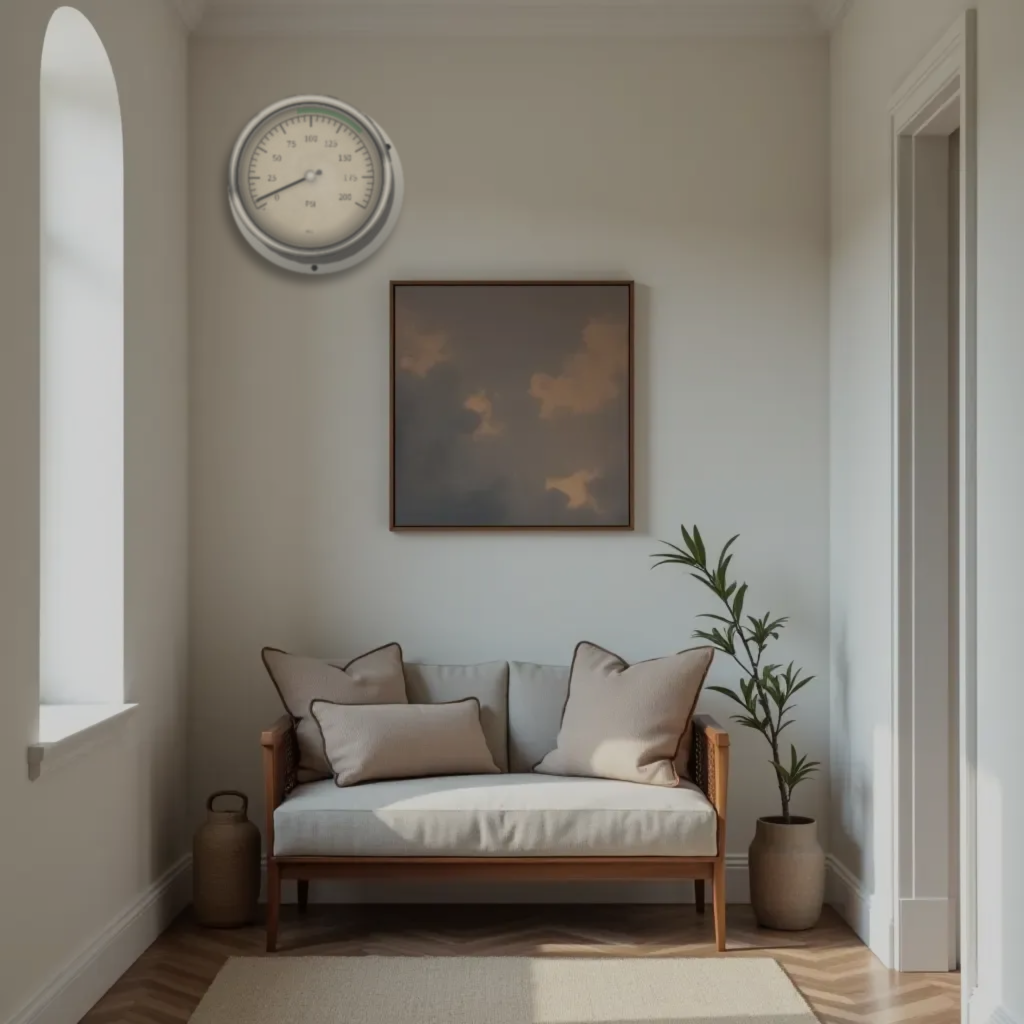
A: 5 psi
